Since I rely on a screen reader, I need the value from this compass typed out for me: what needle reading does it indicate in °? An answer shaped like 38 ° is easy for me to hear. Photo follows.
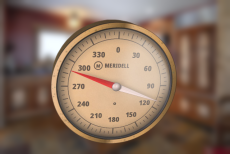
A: 290 °
